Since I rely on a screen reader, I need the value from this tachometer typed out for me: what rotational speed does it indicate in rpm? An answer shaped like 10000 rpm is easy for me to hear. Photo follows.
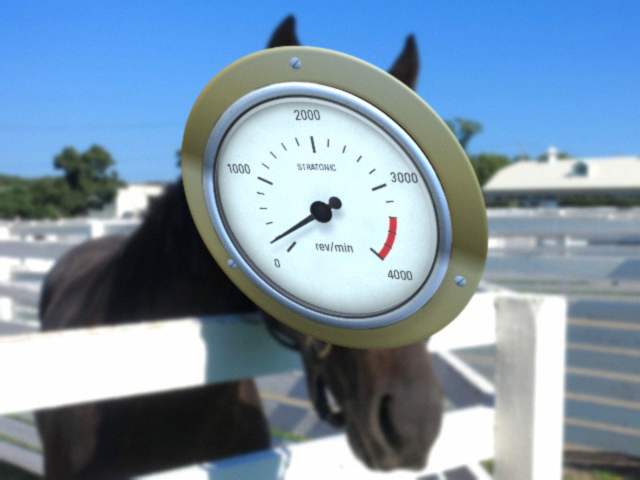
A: 200 rpm
